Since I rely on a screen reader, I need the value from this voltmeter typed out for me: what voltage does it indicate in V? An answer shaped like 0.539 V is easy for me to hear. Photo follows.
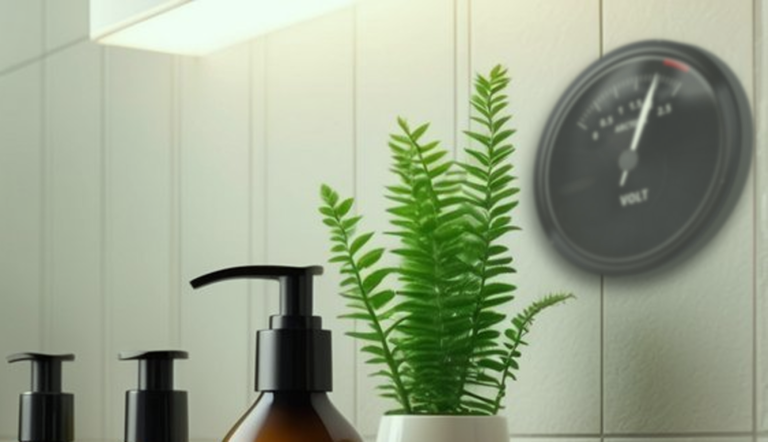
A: 2 V
